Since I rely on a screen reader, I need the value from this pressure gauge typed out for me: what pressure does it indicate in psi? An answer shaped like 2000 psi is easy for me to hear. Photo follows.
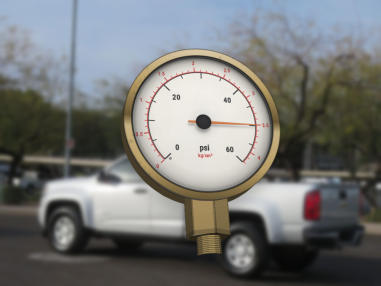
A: 50 psi
